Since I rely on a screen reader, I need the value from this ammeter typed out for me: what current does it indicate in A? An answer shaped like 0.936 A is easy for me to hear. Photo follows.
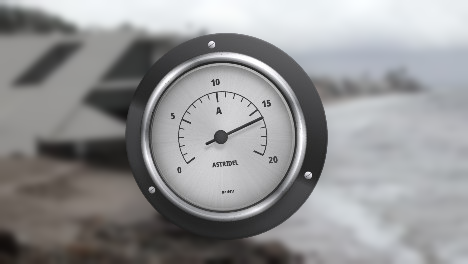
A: 16 A
